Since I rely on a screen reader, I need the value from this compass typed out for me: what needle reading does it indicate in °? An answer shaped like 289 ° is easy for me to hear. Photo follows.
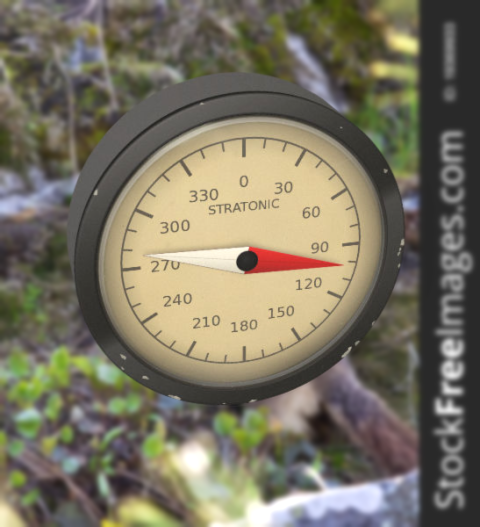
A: 100 °
